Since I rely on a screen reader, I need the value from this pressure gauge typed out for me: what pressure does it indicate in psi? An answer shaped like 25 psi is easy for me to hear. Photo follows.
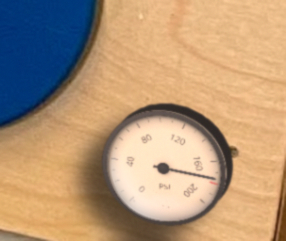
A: 175 psi
